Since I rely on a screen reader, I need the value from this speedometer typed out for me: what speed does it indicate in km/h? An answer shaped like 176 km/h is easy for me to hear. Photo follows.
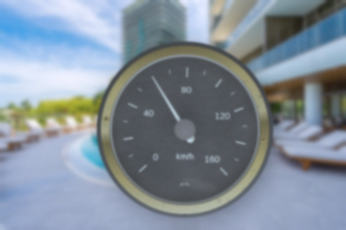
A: 60 km/h
